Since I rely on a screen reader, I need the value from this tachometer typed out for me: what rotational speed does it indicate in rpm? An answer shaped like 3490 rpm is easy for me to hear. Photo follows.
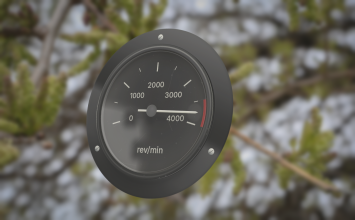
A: 3750 rpm
